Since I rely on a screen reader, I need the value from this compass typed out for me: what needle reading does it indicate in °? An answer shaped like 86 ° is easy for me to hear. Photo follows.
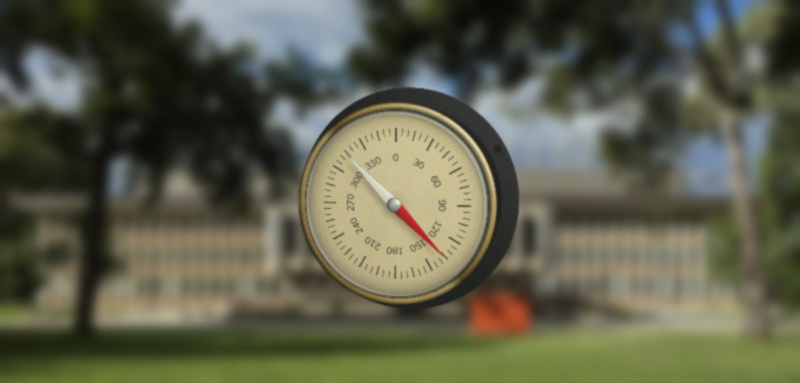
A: 135 °
